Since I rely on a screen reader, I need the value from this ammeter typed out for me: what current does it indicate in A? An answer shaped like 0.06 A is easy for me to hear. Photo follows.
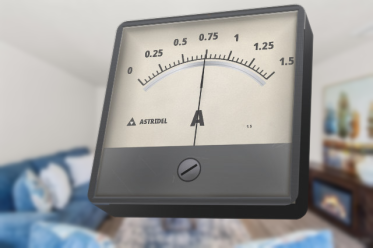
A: 0.75 A
